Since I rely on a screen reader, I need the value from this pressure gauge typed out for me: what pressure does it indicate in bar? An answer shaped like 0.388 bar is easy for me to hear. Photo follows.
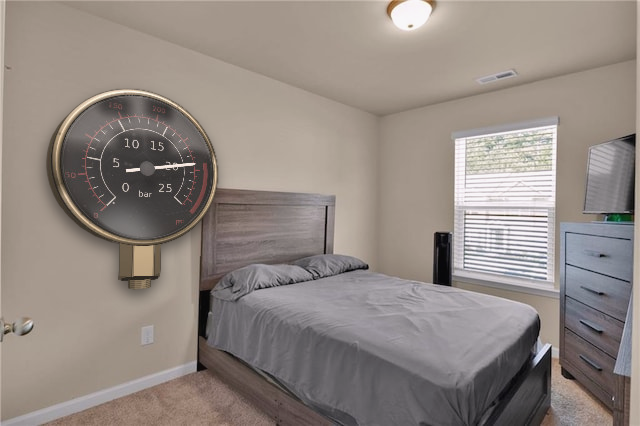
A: 20 bar
